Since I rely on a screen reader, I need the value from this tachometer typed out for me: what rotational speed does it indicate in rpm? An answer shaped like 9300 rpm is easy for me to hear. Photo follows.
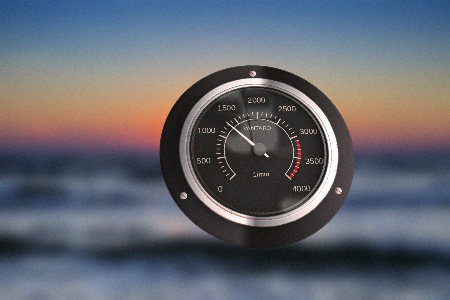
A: 1300 rpm
